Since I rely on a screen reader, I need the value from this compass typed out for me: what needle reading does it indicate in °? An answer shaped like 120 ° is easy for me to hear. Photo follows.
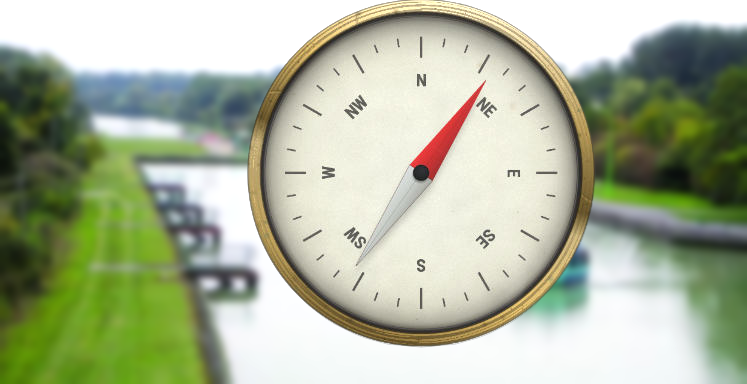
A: 35 °
